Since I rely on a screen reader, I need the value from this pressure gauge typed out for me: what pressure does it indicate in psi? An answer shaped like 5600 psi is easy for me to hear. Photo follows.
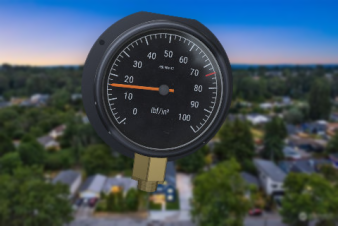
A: 16 psi
